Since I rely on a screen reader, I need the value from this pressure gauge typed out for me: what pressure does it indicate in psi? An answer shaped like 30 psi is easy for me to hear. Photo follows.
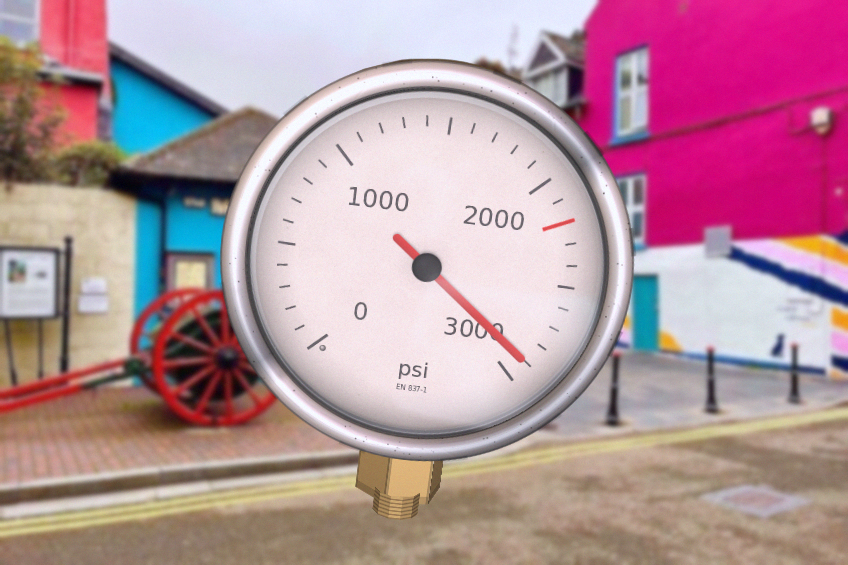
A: 2900 psi
